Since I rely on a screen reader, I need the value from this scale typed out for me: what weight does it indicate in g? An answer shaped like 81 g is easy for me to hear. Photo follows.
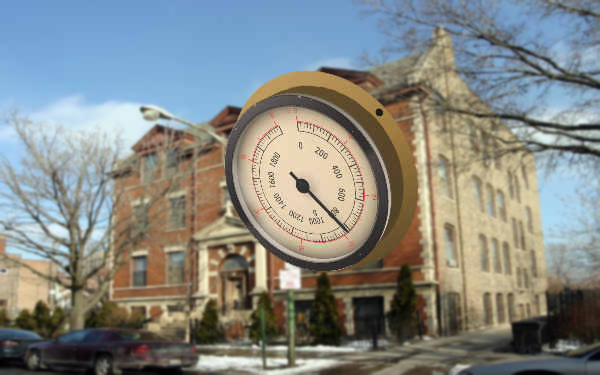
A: 800 g
